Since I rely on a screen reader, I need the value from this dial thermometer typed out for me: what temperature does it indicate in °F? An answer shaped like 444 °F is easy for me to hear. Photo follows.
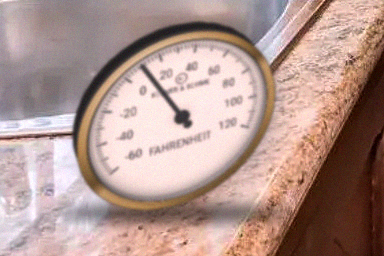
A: 10 °F
